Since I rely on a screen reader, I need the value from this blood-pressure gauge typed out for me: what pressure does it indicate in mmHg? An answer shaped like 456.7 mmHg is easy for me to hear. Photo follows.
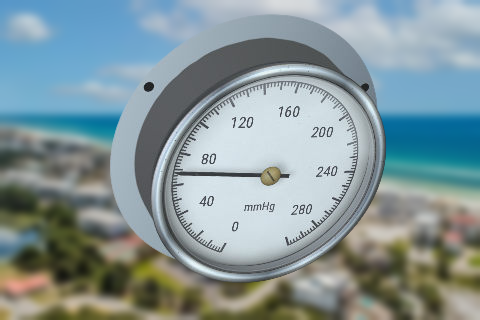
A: 70 mmHg
